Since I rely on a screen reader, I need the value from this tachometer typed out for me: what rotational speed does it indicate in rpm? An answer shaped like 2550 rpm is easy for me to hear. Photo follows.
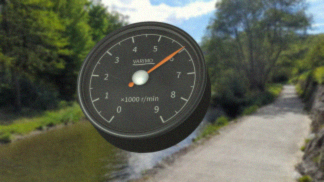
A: 6000 rpm
